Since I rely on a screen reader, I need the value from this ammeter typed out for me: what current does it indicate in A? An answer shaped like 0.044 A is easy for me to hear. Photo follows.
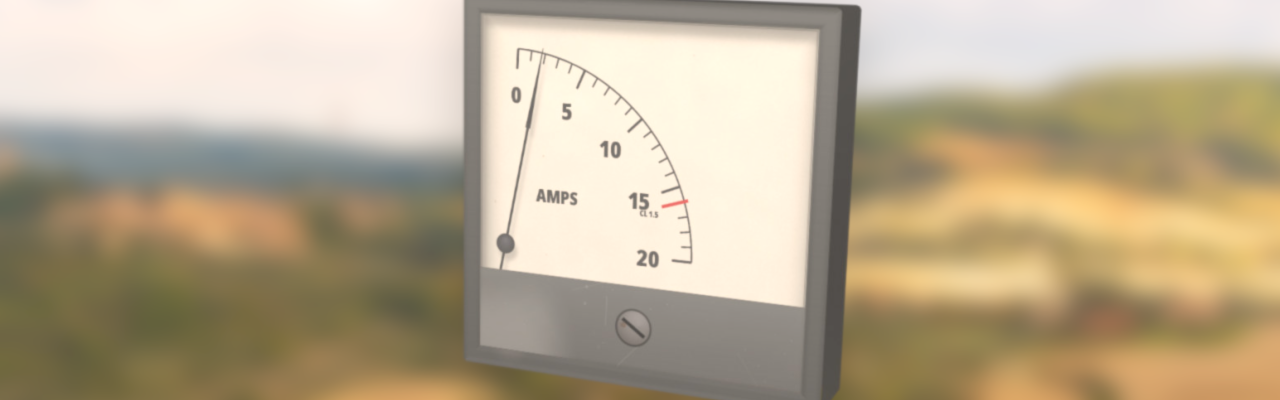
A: 2 A
